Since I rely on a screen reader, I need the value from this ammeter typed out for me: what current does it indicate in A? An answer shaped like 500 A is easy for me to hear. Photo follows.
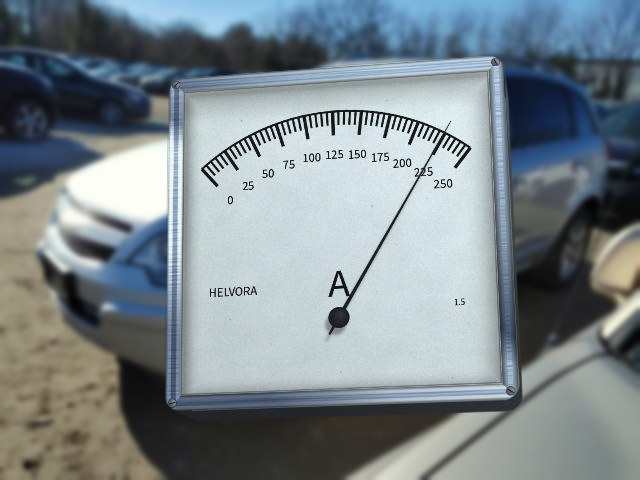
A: 225 A
